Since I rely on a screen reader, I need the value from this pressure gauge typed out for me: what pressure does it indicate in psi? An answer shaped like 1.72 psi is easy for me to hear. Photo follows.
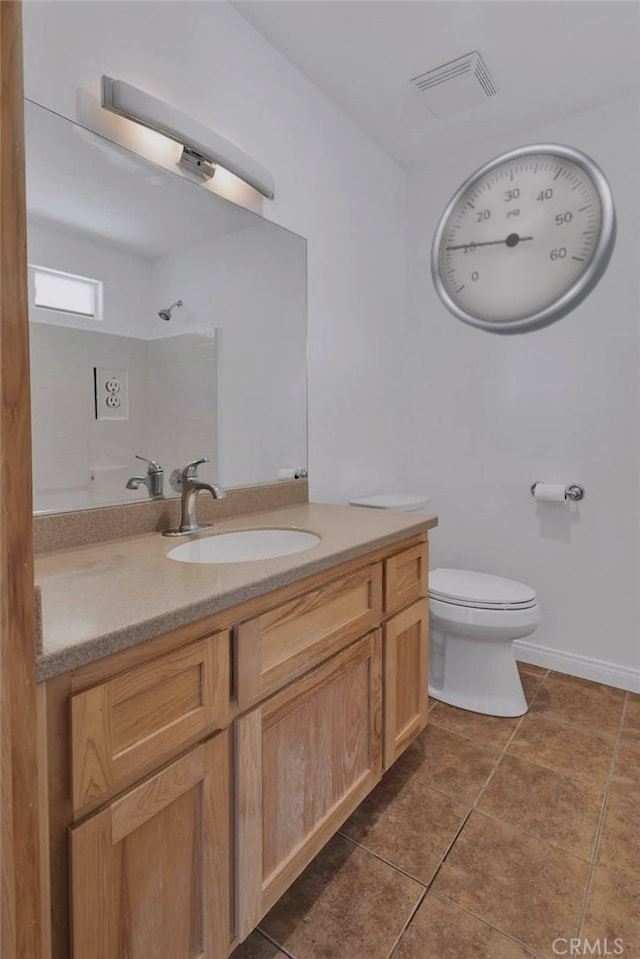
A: 10 psi
